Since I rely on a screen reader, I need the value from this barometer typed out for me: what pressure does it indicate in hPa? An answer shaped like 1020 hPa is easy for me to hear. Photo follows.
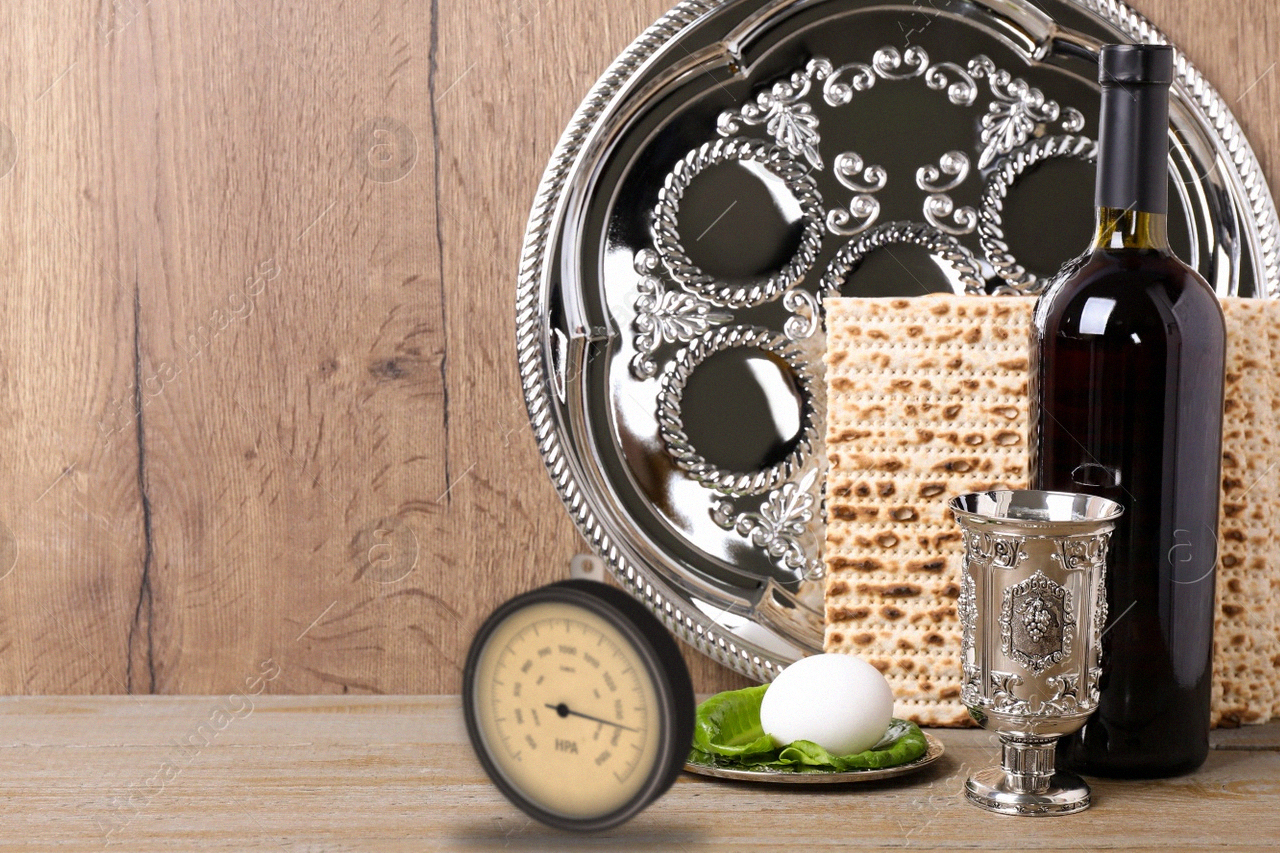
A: 1035 hPa
